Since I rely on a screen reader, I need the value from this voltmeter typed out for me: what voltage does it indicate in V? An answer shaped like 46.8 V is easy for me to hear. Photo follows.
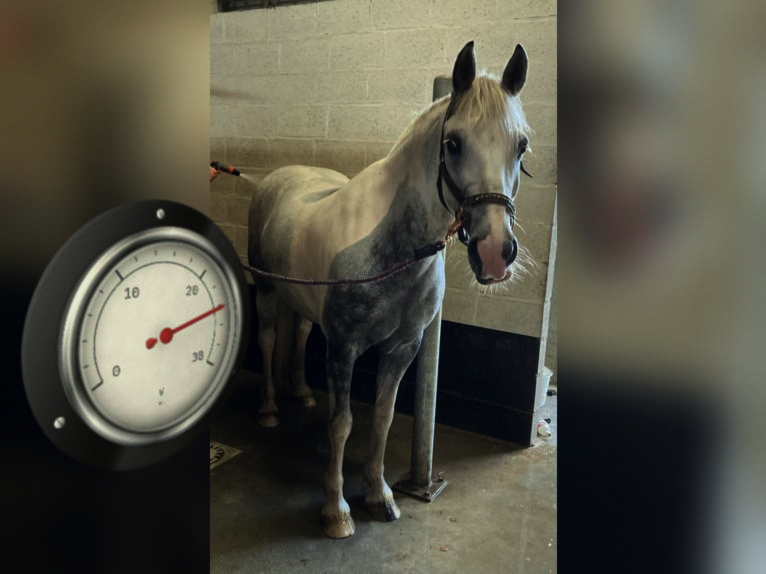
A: 24 V
